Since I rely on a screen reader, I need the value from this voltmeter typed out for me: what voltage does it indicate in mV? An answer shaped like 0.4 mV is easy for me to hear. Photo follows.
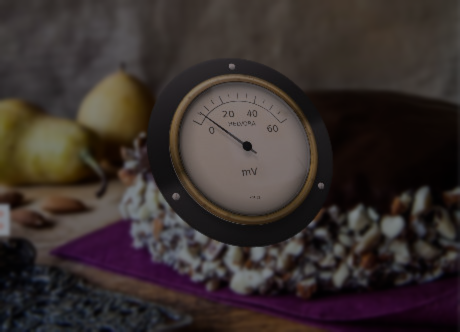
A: 5 mV
